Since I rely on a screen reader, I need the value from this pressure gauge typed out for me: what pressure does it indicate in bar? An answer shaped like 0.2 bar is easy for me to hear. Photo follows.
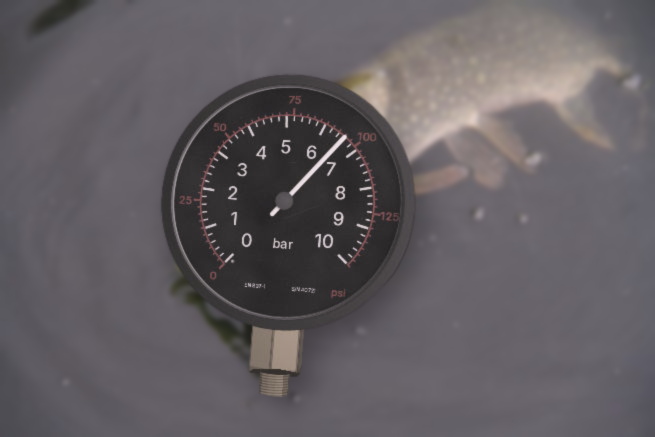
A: 6.6 bar
